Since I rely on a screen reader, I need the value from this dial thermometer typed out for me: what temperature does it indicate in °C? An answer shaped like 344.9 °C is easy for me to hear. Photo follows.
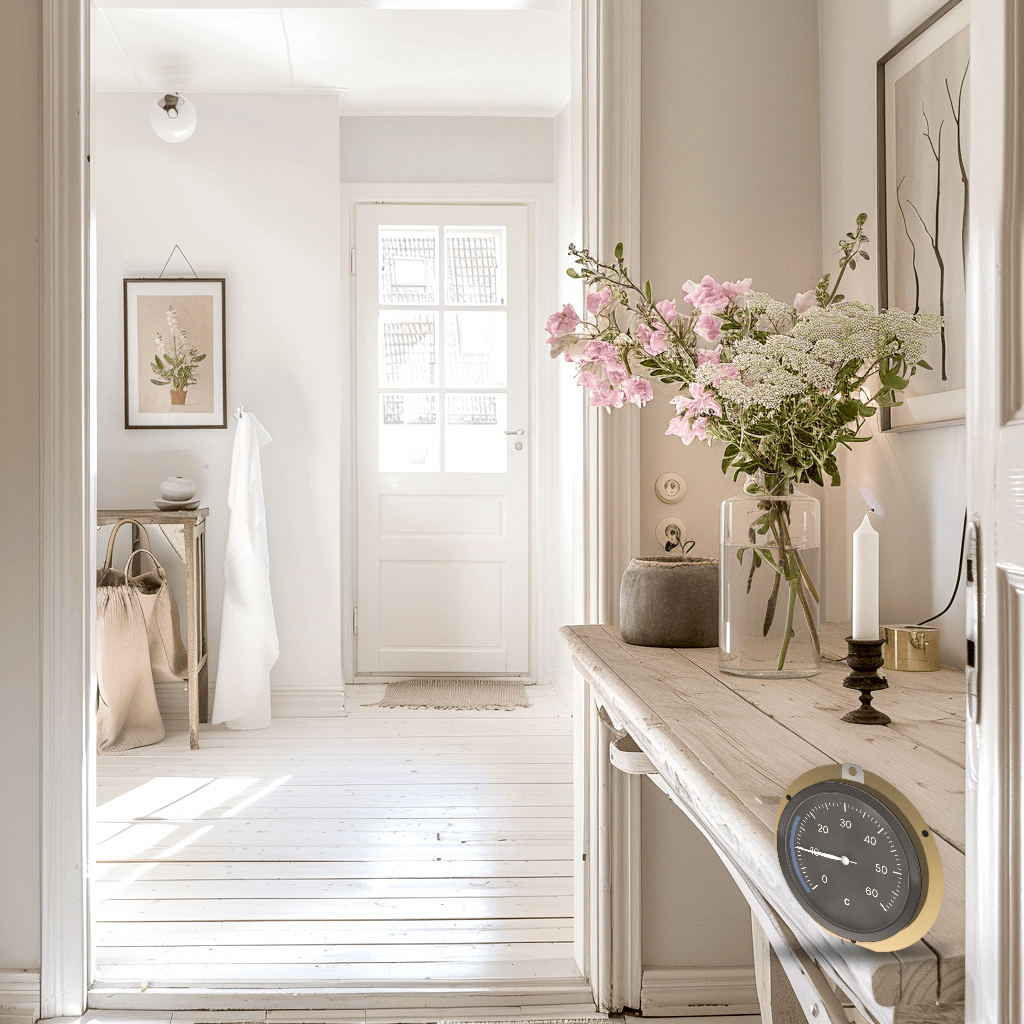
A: 10 °C
